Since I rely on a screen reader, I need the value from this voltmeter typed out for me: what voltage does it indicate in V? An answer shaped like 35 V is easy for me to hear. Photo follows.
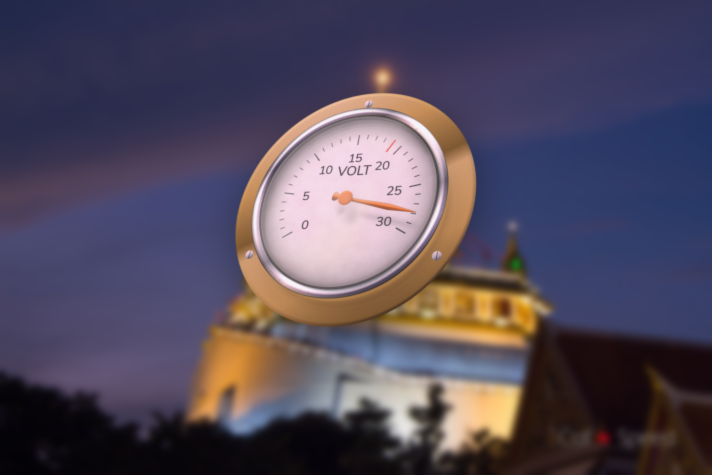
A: 28 V
